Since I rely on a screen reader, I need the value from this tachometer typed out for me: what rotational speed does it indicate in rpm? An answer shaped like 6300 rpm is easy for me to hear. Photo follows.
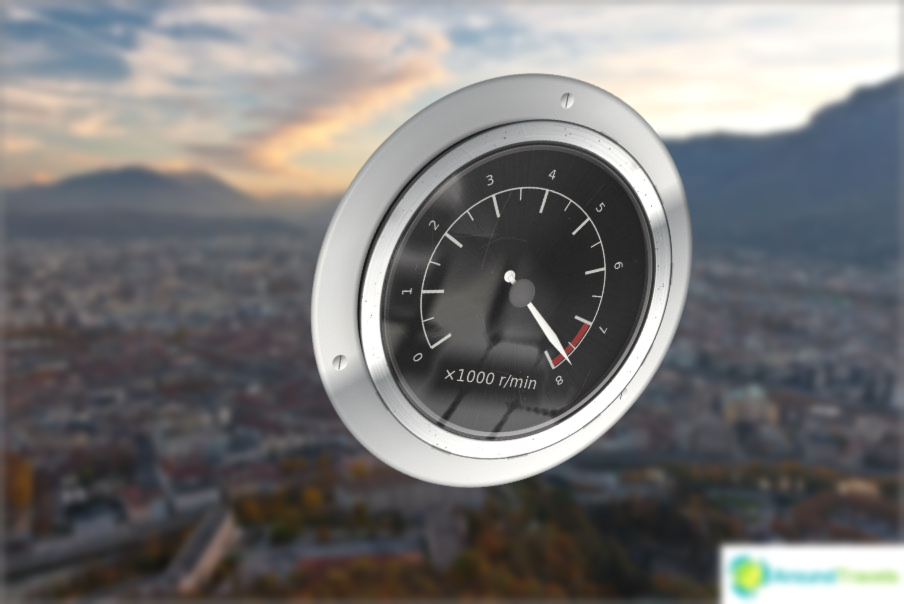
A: 7750 rpm
